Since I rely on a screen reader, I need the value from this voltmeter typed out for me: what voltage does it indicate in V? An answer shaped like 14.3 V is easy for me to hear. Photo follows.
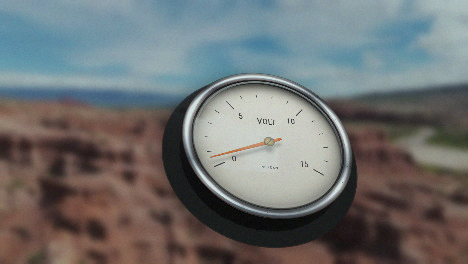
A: 0.5 V
